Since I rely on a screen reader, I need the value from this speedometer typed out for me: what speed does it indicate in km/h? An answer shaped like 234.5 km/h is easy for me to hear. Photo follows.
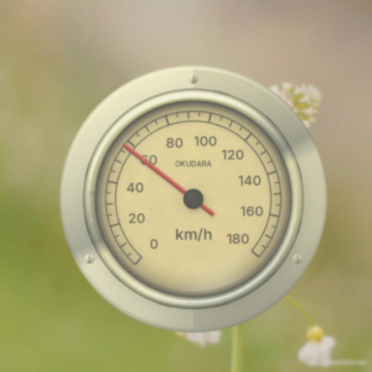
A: 57.5 km/h
